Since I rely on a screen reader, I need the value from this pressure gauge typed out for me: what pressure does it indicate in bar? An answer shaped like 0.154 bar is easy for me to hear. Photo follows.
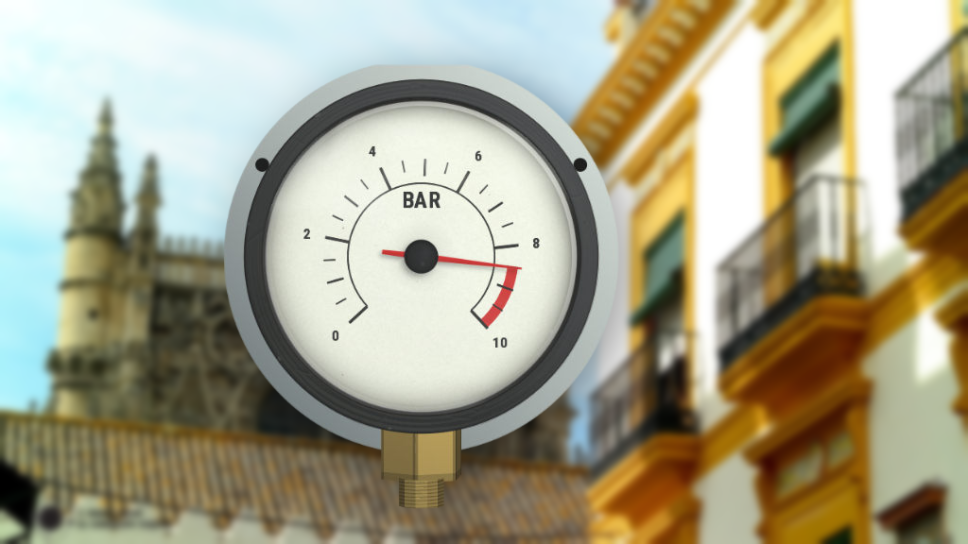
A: 8.5 bar
